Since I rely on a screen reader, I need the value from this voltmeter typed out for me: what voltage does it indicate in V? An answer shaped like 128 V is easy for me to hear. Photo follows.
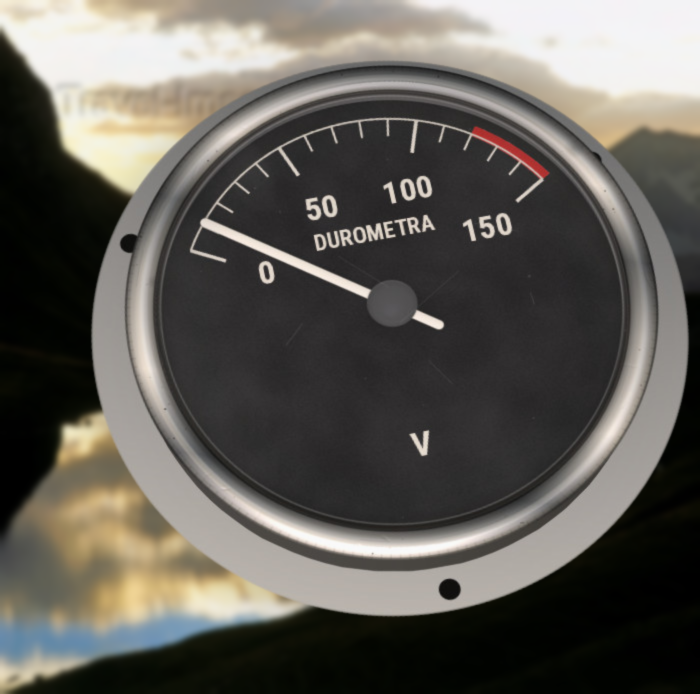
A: 10 V
